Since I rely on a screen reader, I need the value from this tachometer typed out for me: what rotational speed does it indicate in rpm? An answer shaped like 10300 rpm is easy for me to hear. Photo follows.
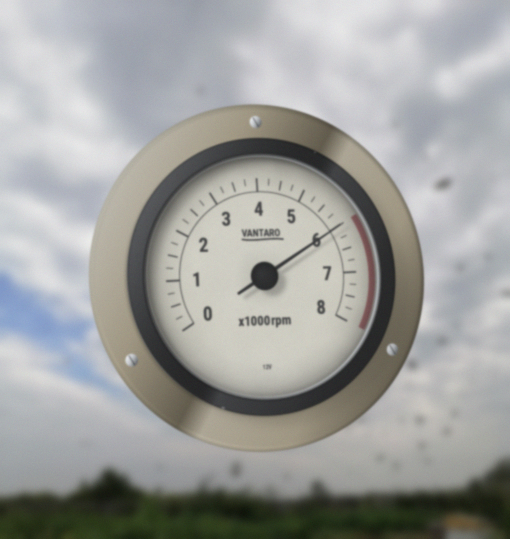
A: 6000 rpm
